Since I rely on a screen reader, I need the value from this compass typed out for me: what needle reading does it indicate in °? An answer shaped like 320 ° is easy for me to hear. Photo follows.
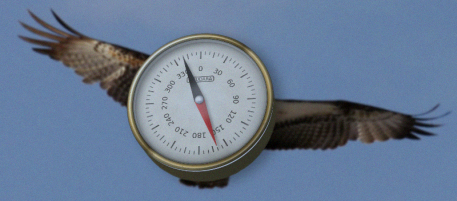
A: 160 °
